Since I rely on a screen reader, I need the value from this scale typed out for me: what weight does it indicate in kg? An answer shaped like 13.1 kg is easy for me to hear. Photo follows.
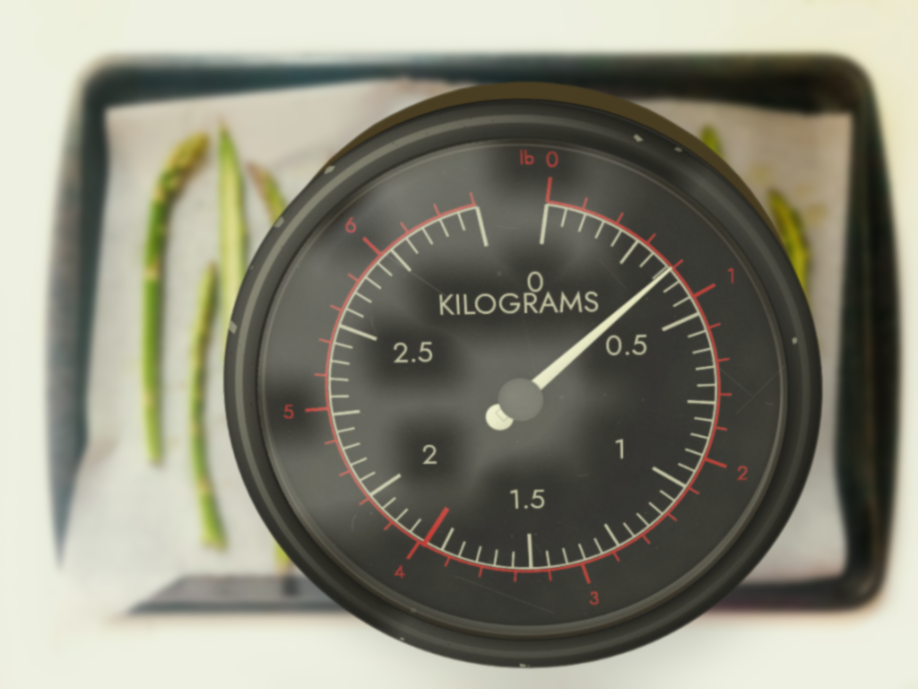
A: 0.35 kg
